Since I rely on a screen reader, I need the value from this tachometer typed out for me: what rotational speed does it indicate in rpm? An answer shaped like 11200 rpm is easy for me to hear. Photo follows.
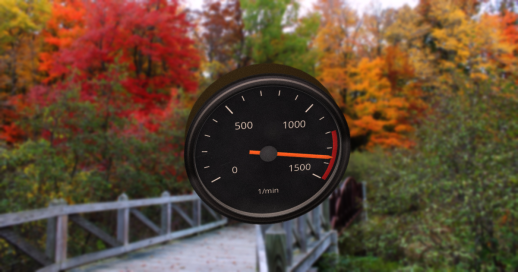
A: 1350 rpm
